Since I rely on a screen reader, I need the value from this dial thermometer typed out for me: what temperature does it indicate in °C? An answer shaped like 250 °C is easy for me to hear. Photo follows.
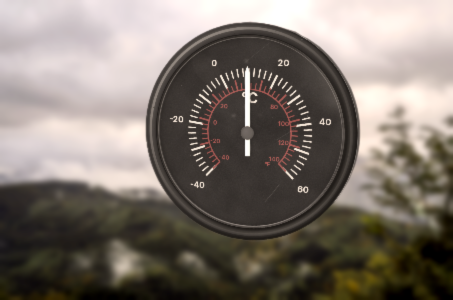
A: 10 °C
